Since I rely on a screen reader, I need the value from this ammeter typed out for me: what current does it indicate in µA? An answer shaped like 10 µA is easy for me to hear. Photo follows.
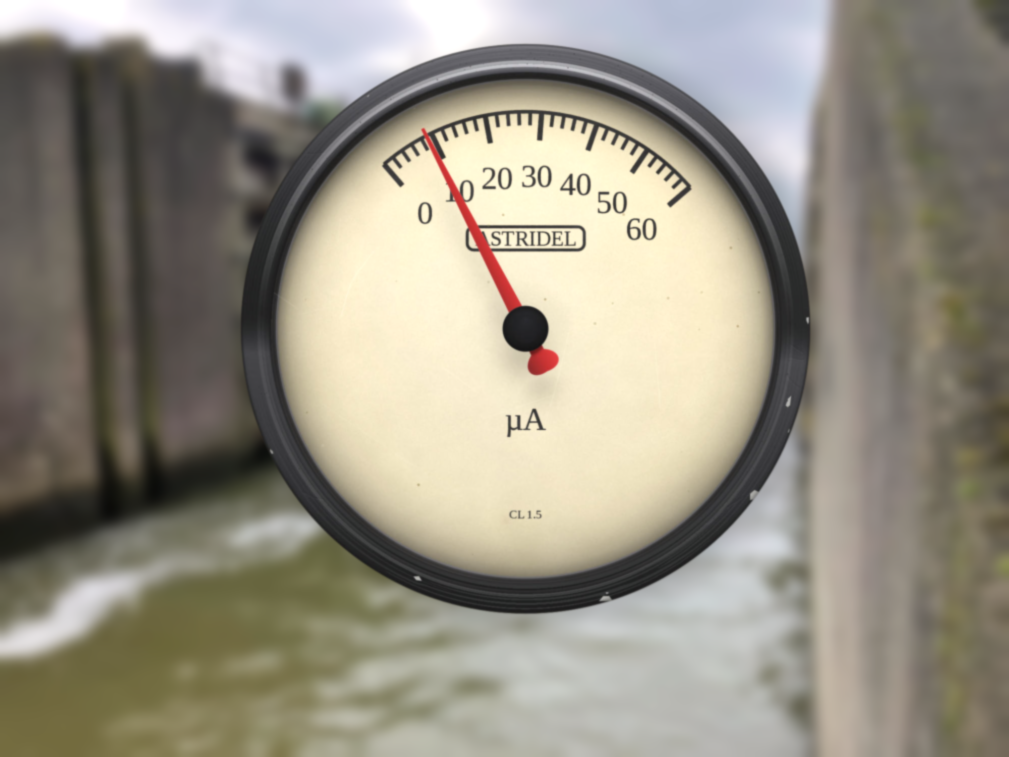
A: 9 µA
